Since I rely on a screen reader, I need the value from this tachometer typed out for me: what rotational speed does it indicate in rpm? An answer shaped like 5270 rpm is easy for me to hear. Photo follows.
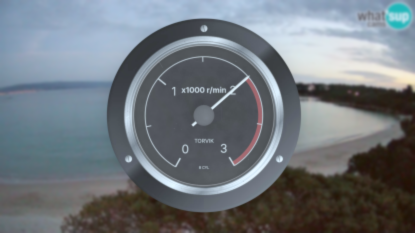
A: 2000 rpm
